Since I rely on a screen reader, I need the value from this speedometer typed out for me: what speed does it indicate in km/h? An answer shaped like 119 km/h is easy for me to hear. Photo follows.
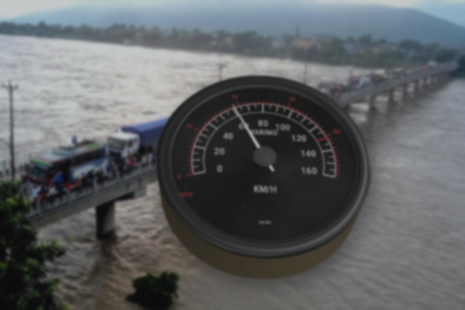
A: 60 km/h
